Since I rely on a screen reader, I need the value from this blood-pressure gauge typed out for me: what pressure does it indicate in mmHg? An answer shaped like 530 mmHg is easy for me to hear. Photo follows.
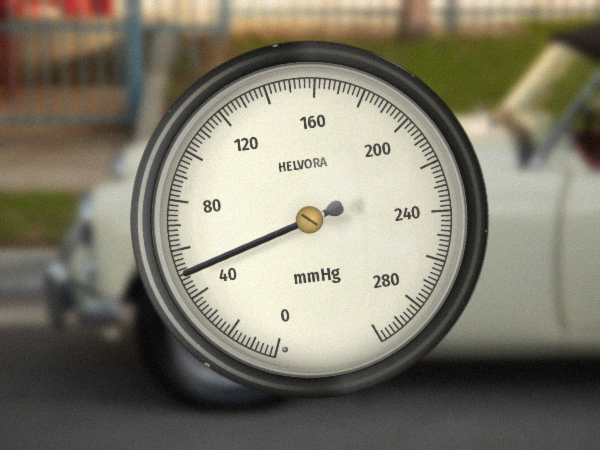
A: 50 mmHg
